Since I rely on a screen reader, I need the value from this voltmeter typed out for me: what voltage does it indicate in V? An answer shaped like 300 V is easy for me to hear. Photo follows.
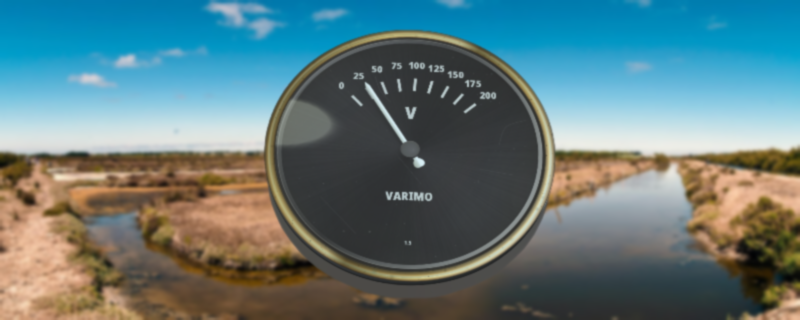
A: 25 V
